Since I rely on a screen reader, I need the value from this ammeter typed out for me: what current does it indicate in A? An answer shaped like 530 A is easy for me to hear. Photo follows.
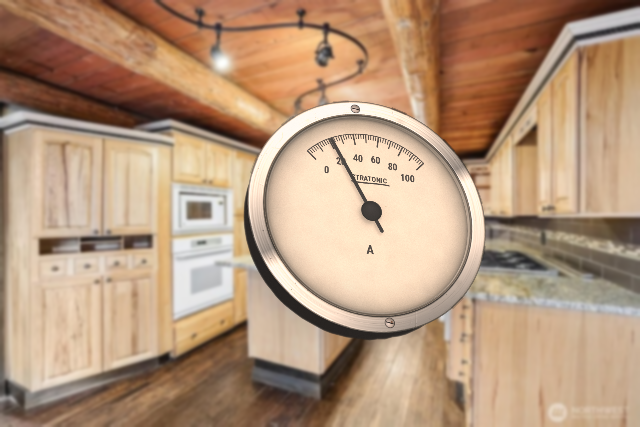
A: 20 A
